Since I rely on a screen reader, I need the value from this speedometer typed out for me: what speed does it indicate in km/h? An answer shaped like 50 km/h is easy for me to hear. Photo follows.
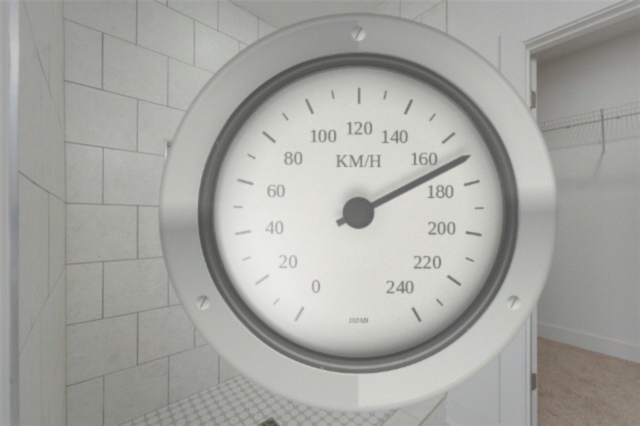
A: 170 km/h
